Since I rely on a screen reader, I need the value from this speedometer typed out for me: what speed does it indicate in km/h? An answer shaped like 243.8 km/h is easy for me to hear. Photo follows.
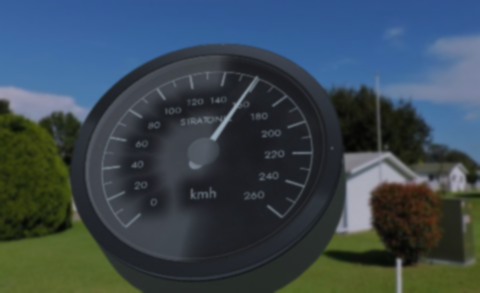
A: 160 km/h
